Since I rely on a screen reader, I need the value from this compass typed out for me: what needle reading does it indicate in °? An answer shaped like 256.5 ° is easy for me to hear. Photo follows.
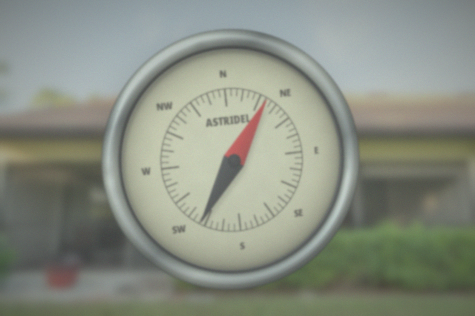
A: 35 °
